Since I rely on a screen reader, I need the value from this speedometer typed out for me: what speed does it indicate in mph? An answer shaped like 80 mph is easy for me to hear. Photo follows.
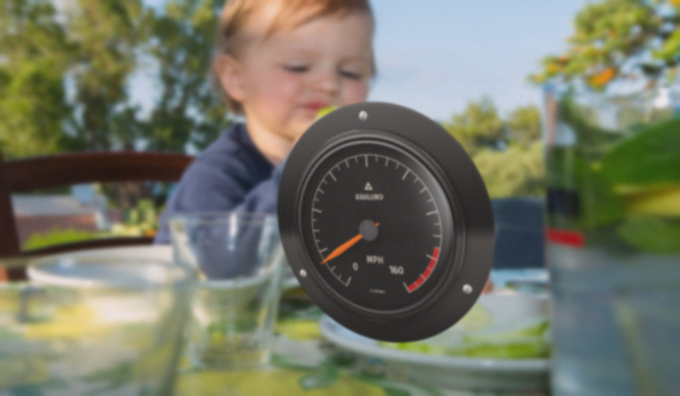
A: 15 mph
